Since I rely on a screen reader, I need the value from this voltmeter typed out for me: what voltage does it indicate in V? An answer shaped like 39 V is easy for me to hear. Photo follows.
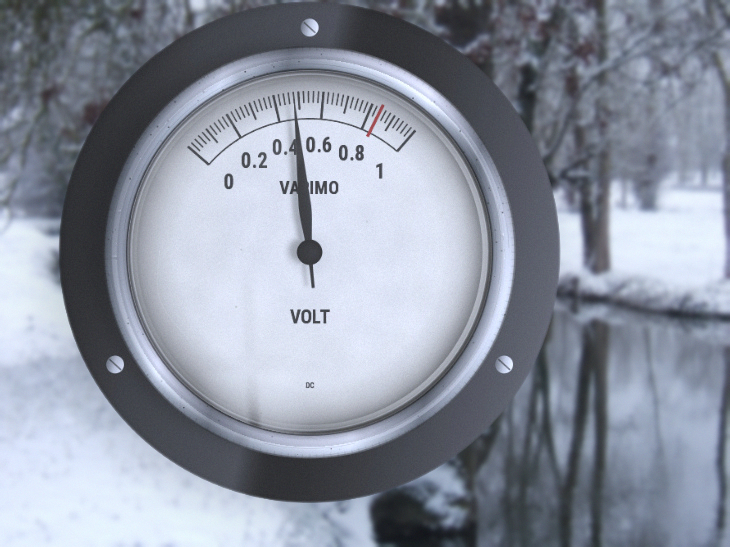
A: 0.48 V
